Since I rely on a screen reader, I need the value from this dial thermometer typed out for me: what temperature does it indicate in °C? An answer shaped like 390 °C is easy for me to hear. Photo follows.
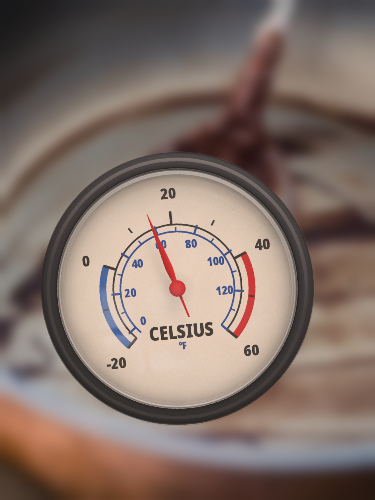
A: 15 °C
